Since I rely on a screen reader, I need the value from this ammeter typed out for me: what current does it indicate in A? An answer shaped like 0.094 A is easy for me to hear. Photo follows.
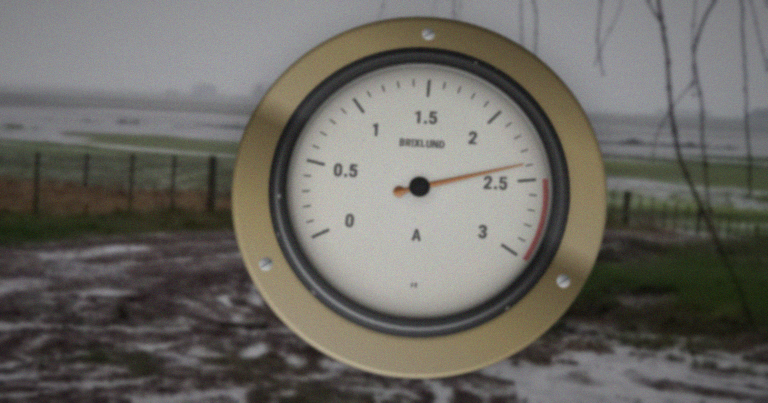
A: 2.4 A
